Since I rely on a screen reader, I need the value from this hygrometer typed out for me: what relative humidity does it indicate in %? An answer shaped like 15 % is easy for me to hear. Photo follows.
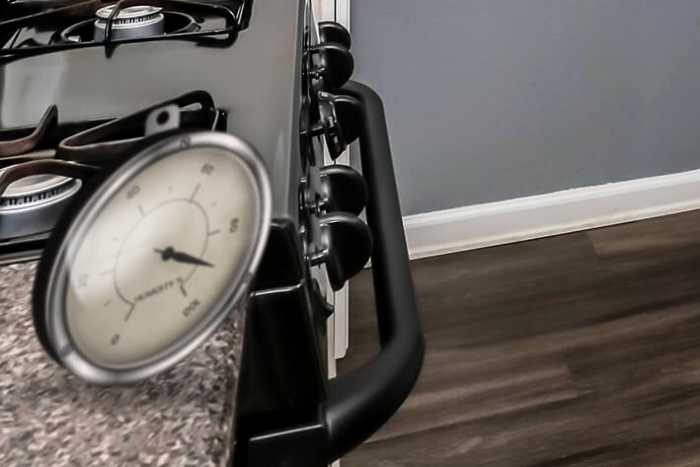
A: 90 %
